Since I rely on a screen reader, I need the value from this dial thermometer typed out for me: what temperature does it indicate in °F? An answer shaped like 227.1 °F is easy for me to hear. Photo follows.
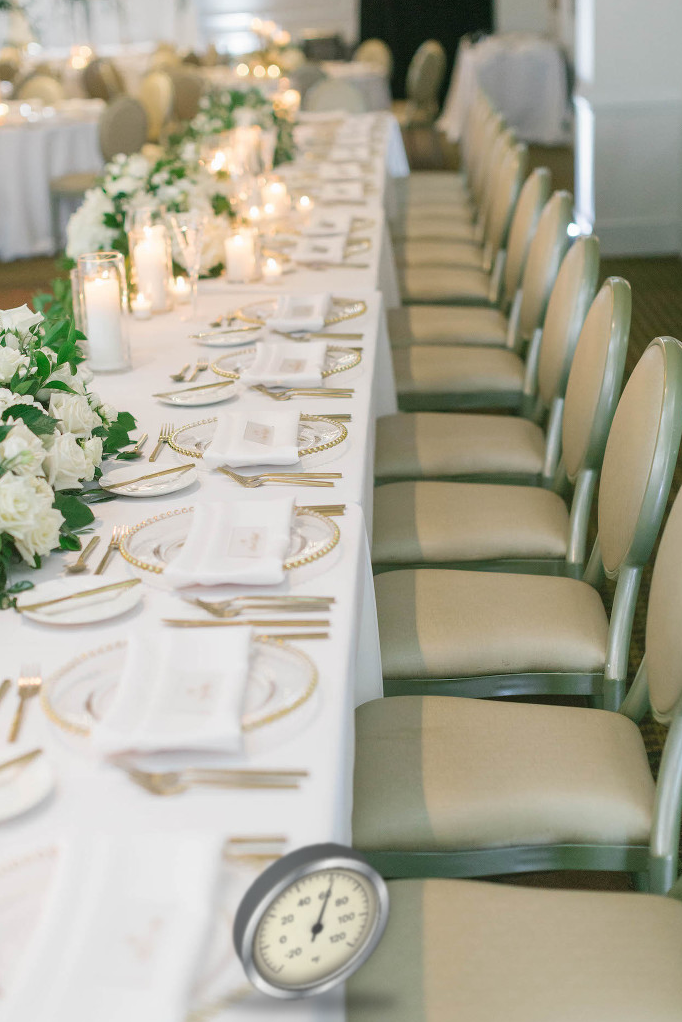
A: 60 °F
